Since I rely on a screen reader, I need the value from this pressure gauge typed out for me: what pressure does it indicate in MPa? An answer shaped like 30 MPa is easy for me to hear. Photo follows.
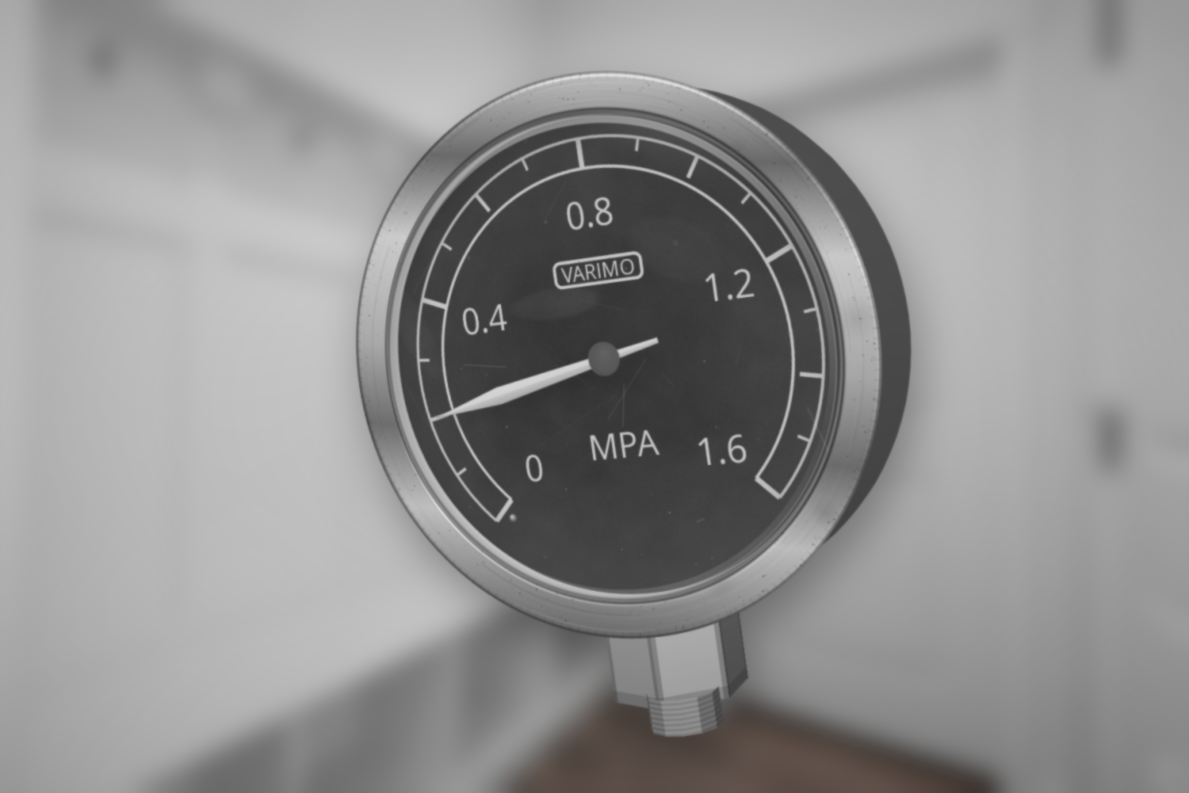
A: 0.2 MPa
